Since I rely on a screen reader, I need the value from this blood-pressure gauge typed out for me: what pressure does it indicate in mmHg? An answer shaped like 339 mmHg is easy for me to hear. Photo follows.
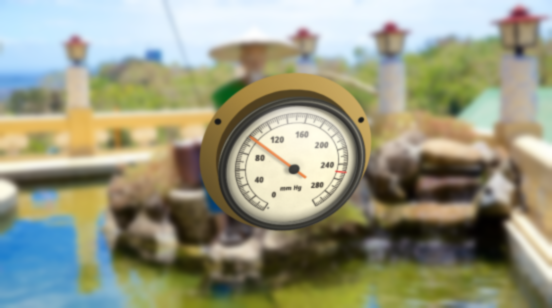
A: 100 mmHg
